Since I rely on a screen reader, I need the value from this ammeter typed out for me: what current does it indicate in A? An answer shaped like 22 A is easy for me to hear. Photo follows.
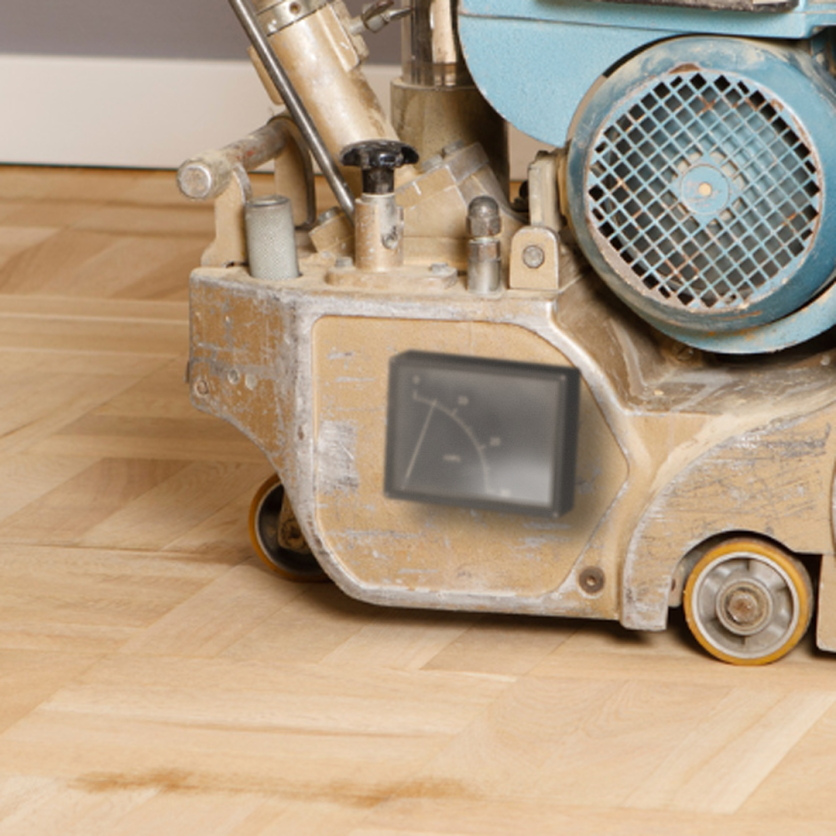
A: 5 A
